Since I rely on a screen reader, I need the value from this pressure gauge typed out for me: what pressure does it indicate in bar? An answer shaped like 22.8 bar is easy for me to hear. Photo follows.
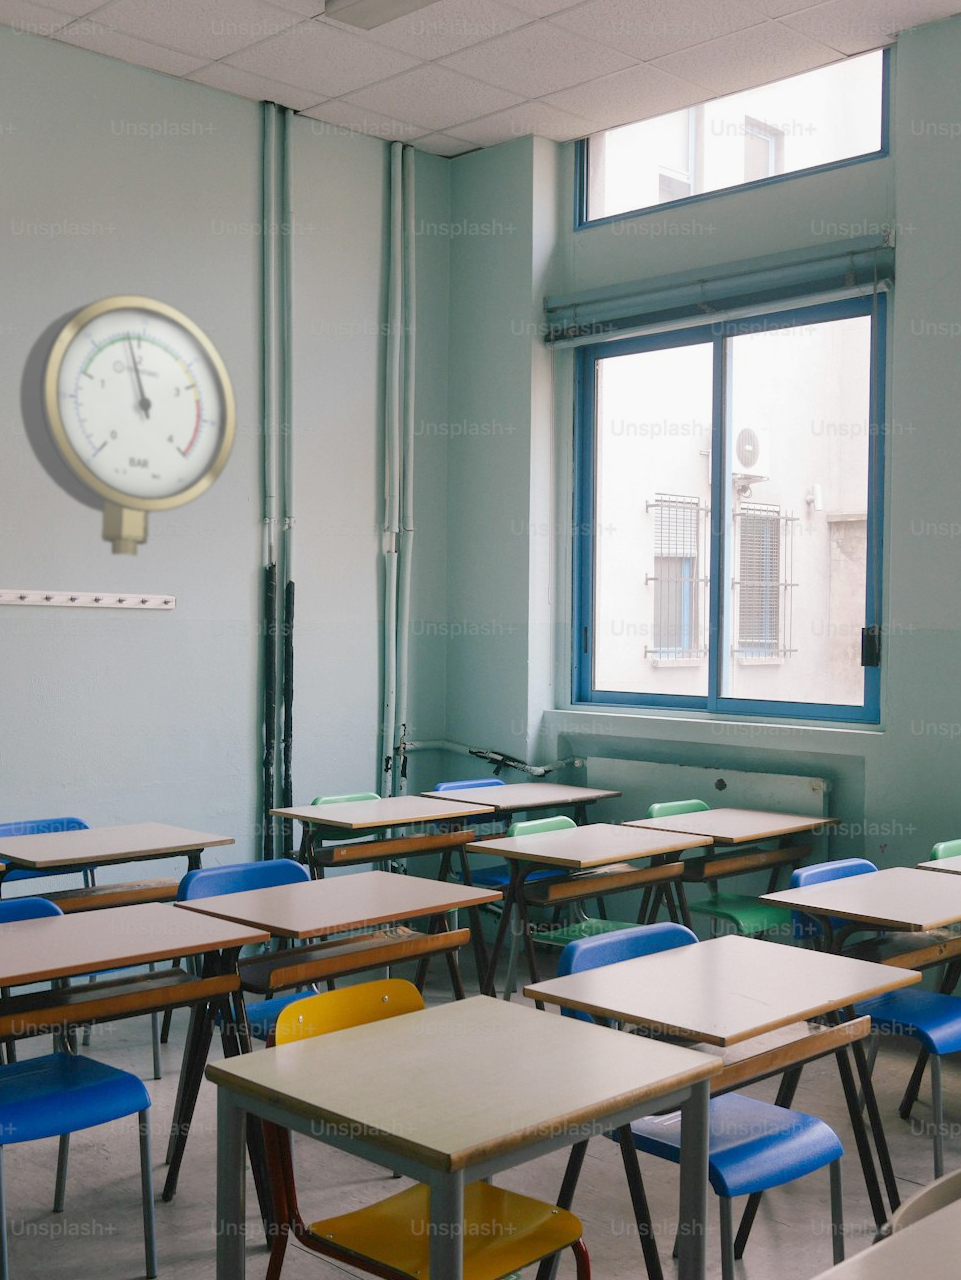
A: 1.8 bar
